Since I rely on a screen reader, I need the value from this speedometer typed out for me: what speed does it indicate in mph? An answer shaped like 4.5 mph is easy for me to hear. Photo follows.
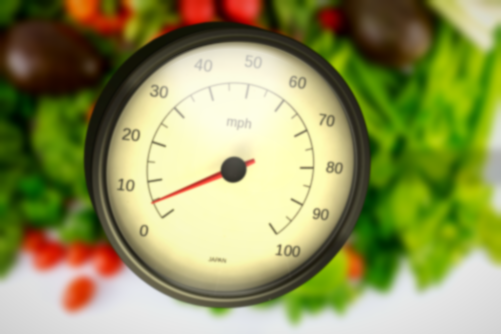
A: 5 mph
